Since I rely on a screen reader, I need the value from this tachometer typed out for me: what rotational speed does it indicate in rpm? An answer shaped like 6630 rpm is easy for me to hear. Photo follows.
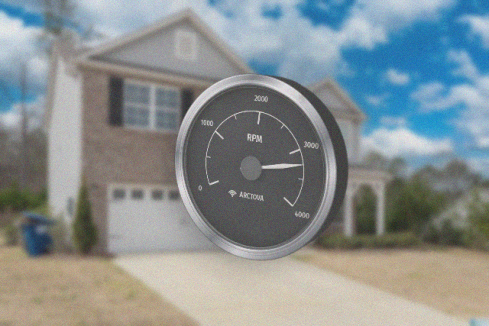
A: 3250 rpm
